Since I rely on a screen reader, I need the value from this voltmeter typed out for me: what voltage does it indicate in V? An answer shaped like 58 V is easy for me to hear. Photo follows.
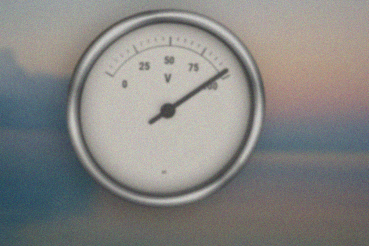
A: 95 V
